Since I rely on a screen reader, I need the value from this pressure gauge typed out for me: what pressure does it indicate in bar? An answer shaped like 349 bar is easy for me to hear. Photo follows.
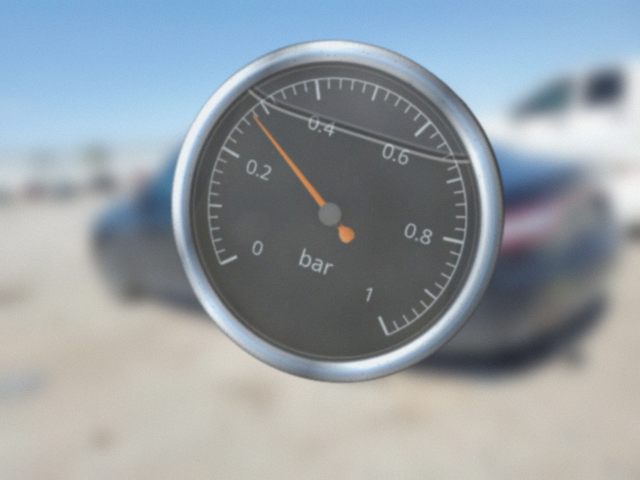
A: 0.28 bar
